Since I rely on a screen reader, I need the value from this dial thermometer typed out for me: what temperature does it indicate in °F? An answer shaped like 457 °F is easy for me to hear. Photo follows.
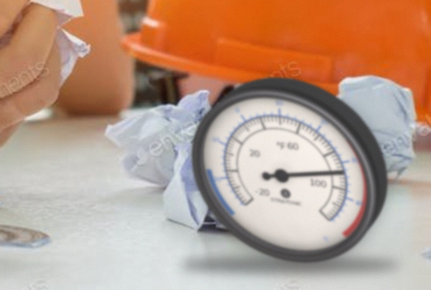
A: 90 °F
